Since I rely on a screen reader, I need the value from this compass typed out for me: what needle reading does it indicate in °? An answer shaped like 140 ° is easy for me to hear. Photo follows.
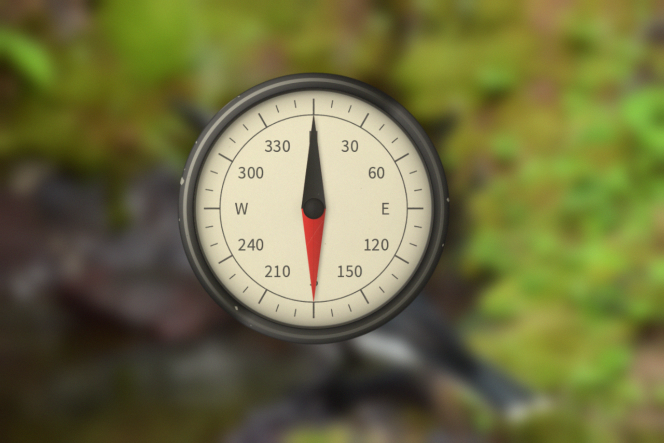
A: 180 °
